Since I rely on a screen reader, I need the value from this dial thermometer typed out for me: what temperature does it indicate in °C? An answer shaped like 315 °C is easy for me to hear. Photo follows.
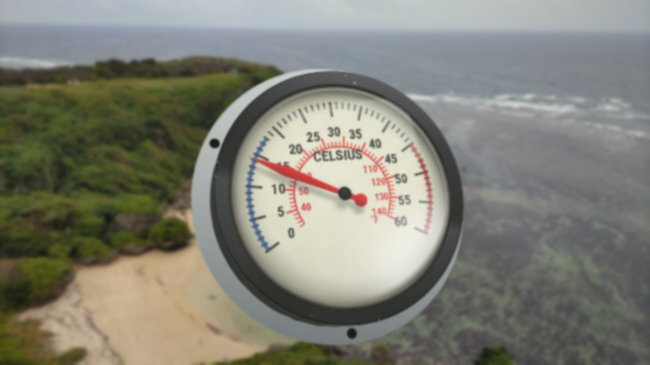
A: 14 °C
